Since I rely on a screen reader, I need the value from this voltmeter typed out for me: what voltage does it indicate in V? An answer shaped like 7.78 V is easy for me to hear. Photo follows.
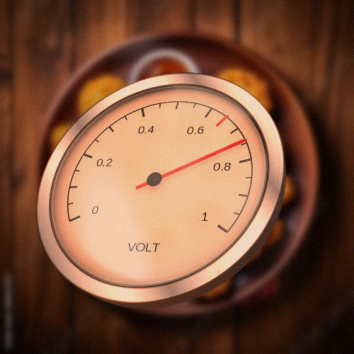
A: 0.75 V
